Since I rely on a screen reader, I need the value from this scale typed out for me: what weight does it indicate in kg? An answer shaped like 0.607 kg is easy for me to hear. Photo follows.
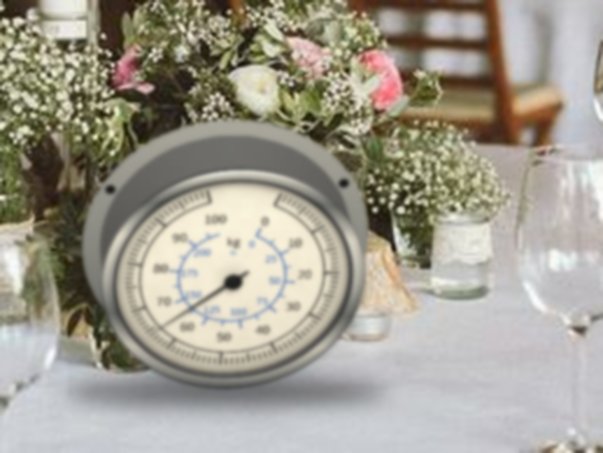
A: 65 kg
